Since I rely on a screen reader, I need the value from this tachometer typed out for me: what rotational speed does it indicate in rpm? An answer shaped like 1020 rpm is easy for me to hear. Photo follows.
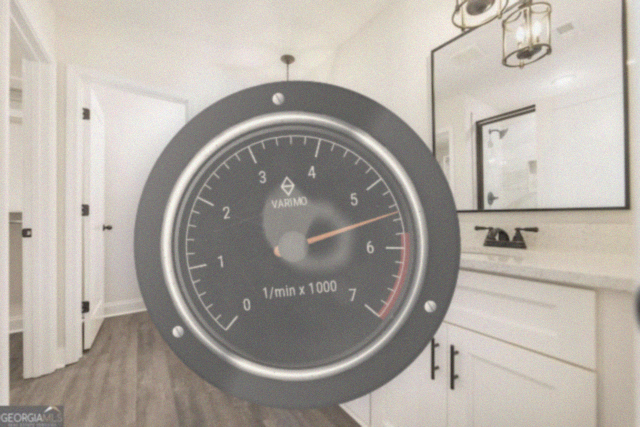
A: 5500 rpm
